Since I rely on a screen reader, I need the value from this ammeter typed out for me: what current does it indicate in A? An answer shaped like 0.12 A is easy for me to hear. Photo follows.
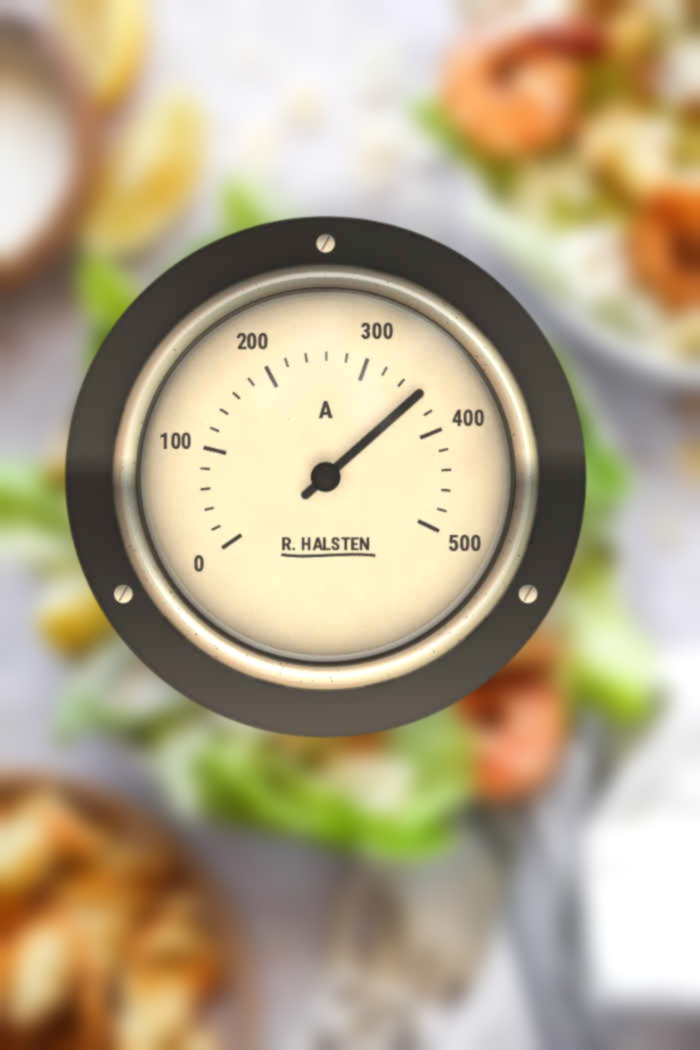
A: 360 A
